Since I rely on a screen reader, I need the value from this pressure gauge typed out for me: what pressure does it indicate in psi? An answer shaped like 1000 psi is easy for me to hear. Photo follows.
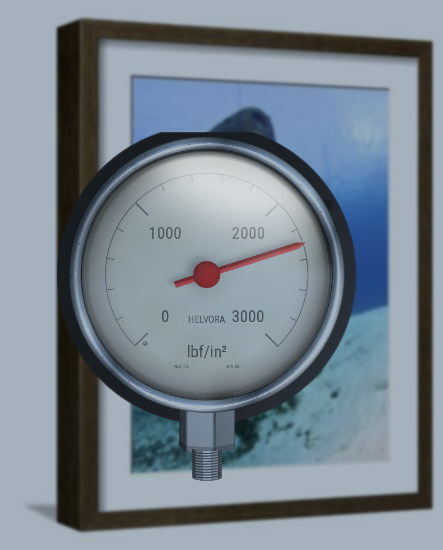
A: 2300 psi
